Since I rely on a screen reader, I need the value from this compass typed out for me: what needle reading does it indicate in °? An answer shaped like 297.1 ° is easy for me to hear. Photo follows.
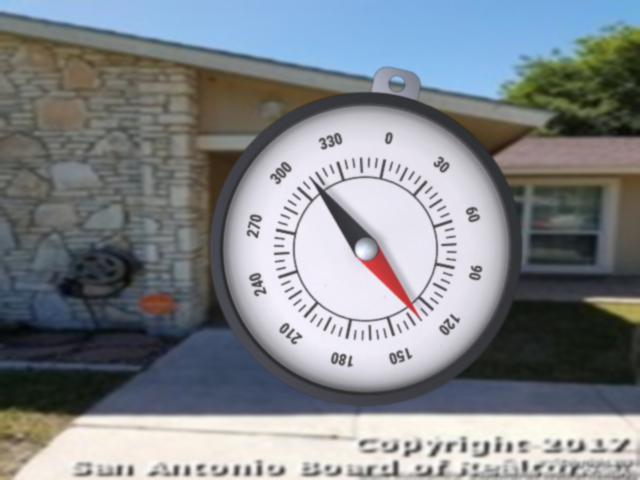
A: 130 °
